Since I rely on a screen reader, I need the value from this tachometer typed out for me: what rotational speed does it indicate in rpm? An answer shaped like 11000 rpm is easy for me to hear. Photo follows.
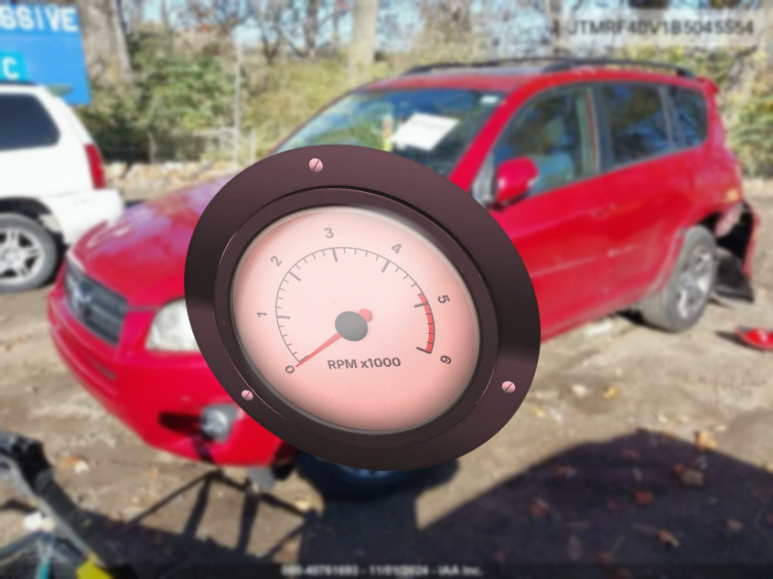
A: 0 rpm
